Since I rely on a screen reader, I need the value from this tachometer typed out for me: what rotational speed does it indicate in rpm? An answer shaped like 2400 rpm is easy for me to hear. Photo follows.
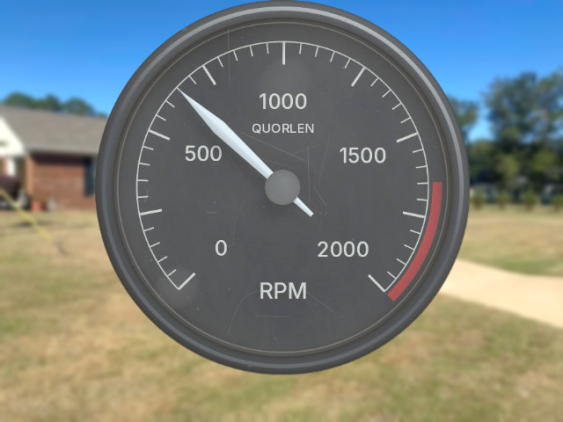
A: 650 rpm
